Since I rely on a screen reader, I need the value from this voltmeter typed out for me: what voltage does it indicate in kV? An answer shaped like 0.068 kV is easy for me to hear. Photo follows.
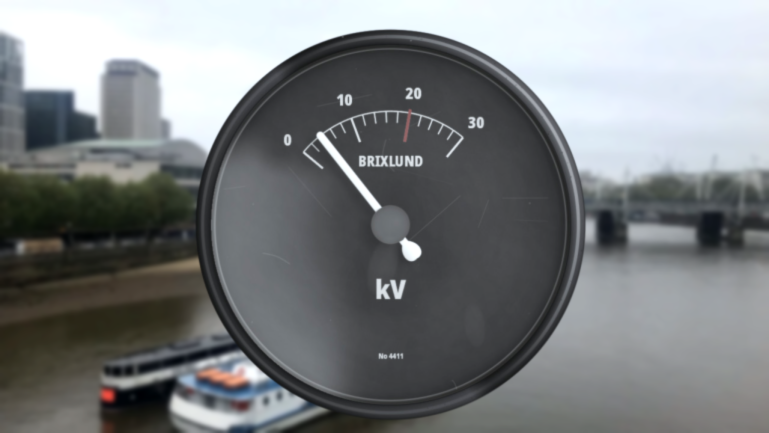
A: 4 kV
